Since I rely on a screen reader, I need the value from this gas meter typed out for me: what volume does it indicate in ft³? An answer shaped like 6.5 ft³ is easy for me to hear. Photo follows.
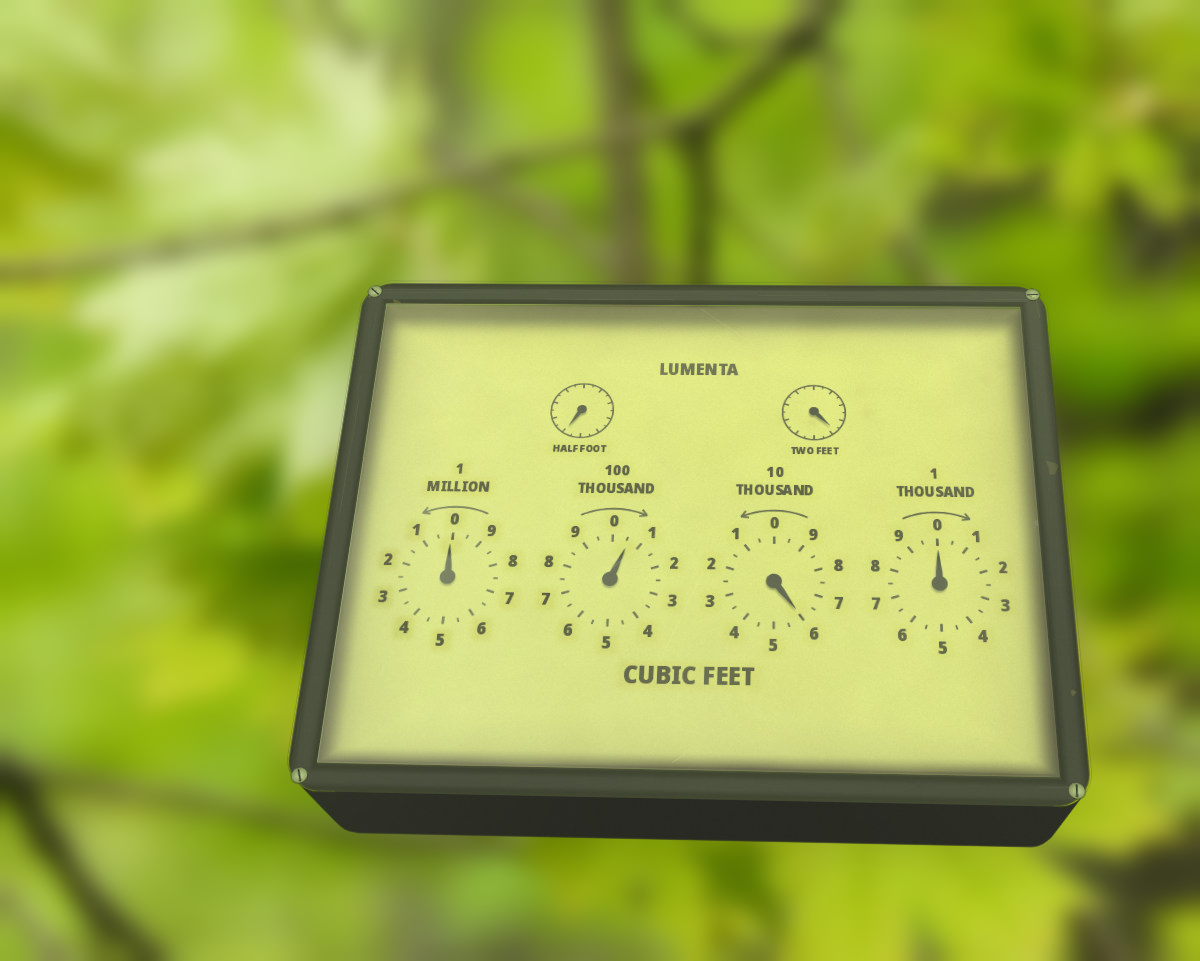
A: 6000 ft³
